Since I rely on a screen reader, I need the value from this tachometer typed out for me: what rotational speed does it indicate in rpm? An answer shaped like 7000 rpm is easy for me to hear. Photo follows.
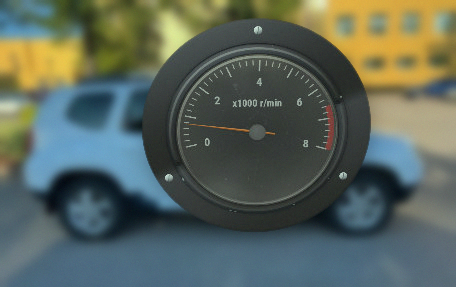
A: 800 rpm
